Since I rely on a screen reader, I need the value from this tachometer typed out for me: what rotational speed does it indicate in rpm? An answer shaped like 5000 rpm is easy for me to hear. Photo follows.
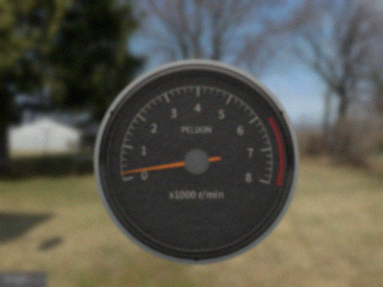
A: 200 rpm
